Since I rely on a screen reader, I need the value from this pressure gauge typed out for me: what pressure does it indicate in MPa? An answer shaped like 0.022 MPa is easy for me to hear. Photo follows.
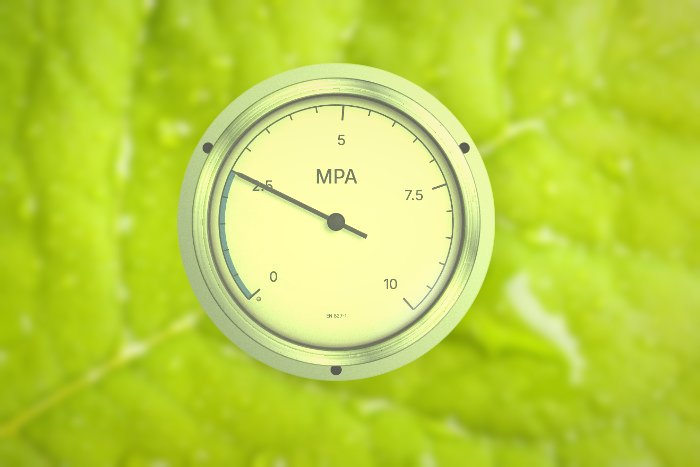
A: 2.5 MPa
